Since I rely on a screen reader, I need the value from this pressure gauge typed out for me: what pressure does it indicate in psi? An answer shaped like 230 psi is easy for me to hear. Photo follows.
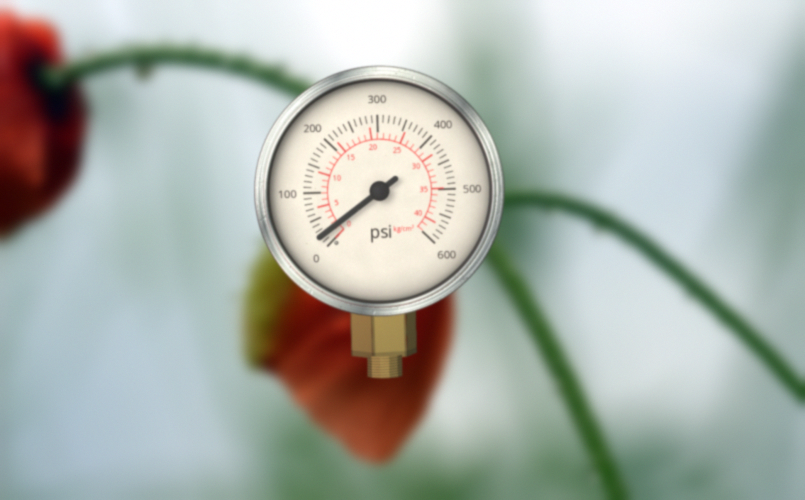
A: 20 psi
